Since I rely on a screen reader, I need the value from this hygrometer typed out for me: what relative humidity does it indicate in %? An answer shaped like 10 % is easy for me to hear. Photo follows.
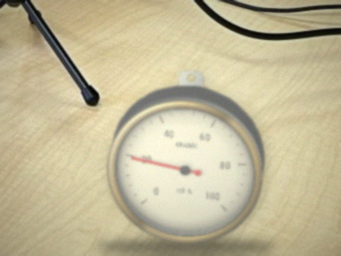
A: 20 %
